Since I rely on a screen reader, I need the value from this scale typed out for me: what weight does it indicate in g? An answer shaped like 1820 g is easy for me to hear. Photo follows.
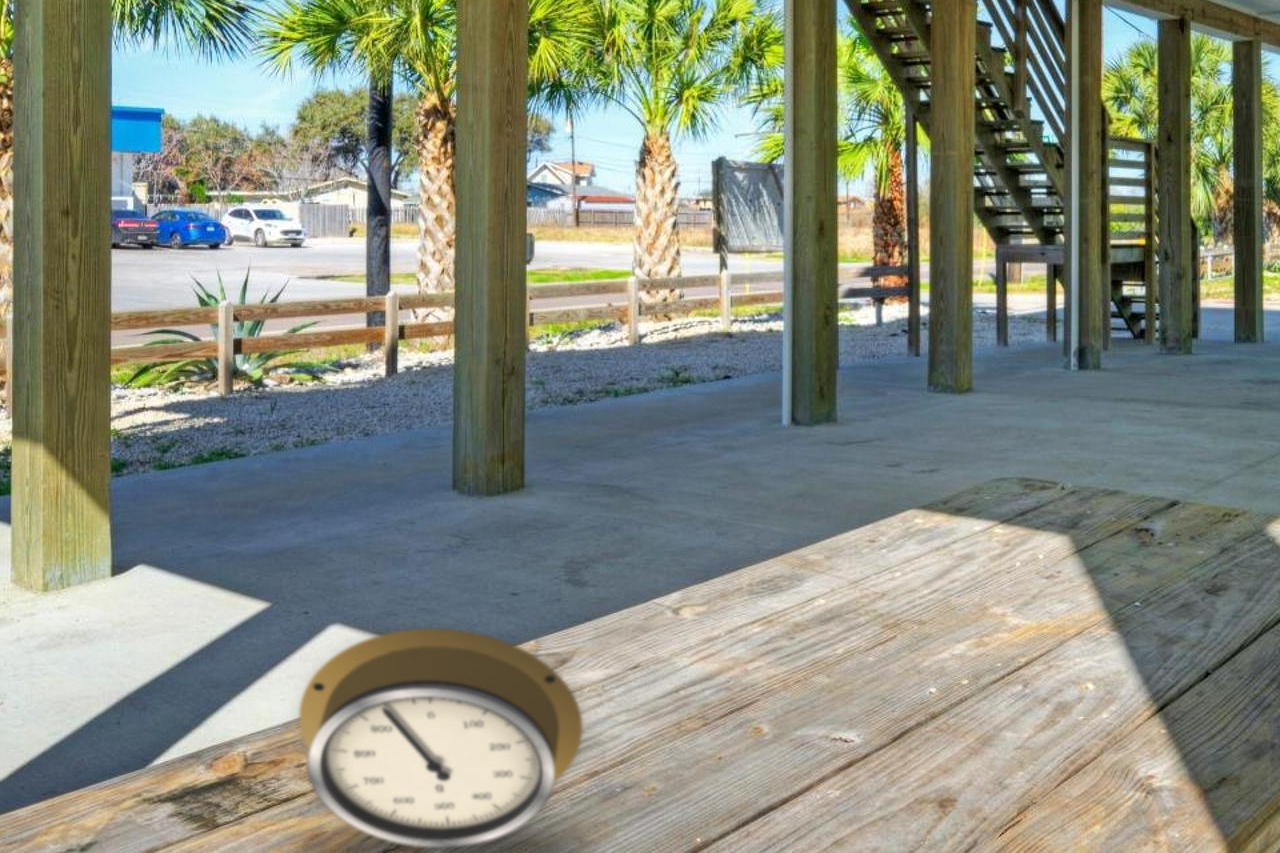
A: 950 g
